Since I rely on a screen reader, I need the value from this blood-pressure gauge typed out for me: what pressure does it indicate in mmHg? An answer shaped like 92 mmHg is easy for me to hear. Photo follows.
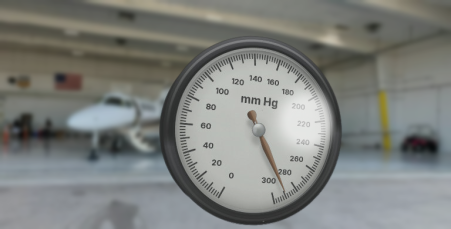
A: 290 mmHg
